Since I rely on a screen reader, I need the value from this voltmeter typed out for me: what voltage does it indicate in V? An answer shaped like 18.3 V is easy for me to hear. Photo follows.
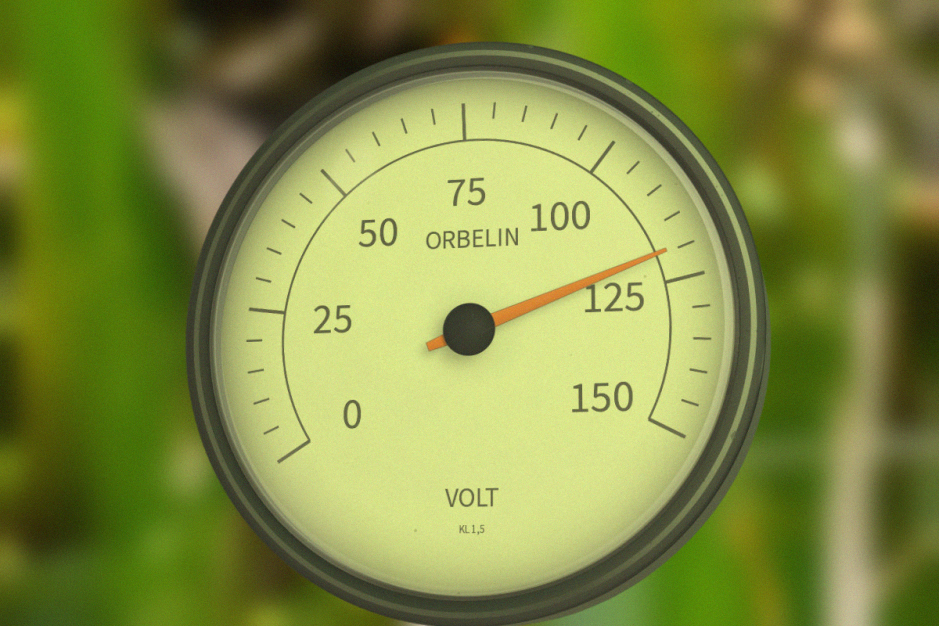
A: 120 V
